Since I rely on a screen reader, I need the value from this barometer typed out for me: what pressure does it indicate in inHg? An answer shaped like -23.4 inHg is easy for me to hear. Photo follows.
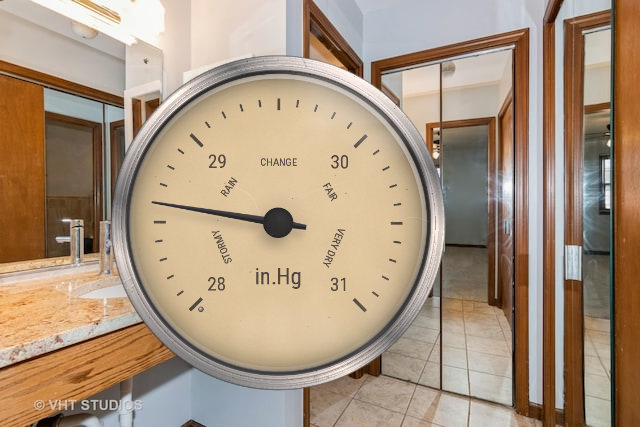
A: 28.6 inHg
